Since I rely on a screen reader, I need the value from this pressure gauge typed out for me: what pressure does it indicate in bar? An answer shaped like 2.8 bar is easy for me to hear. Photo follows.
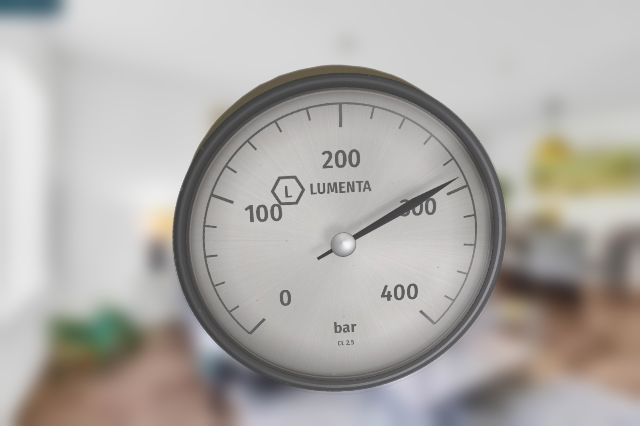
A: 290 bar
